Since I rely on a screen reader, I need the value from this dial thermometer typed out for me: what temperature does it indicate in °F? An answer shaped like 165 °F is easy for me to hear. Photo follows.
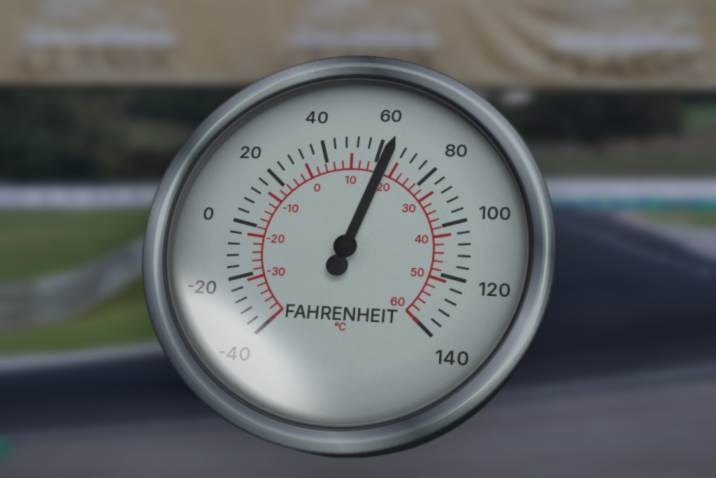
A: 64 °F
